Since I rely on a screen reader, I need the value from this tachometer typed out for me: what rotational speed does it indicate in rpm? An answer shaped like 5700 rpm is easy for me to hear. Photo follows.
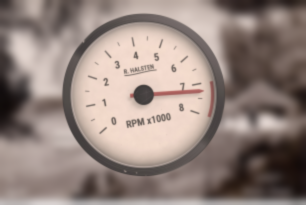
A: 7250 rpm
